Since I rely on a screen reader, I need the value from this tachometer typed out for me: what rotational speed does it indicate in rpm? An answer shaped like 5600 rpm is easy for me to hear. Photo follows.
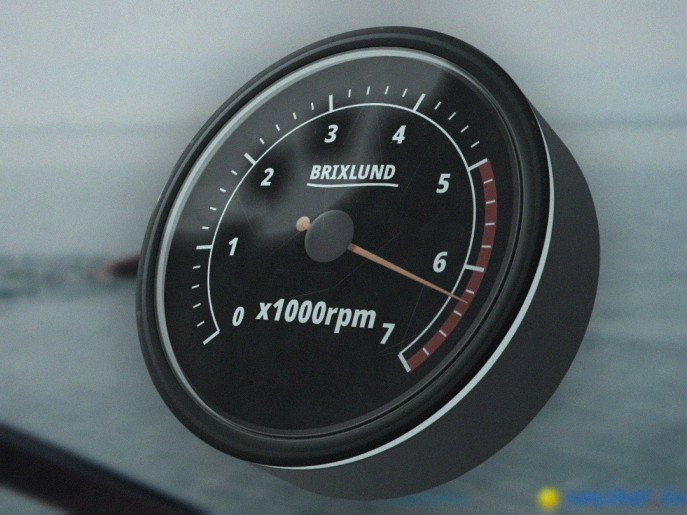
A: 6300 rpm
